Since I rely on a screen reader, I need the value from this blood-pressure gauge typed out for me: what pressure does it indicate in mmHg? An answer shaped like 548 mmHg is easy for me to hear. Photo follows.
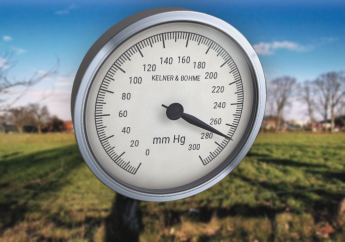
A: 270 mmHg
